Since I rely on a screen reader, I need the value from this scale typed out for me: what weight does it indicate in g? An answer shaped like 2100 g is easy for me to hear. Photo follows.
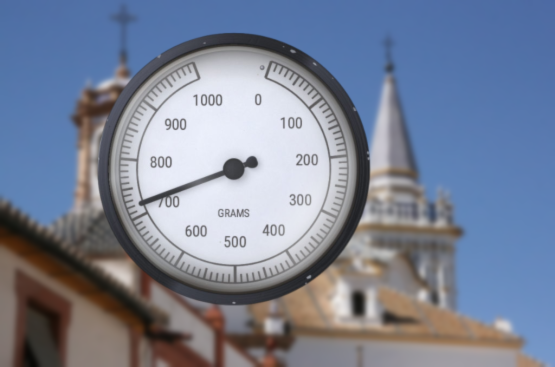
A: 720 g
